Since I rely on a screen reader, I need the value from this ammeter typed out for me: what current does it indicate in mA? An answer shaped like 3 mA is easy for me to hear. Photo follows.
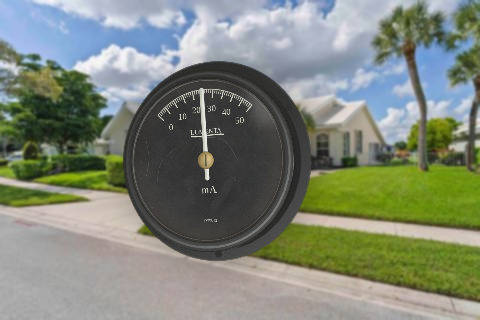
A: 25 mA
